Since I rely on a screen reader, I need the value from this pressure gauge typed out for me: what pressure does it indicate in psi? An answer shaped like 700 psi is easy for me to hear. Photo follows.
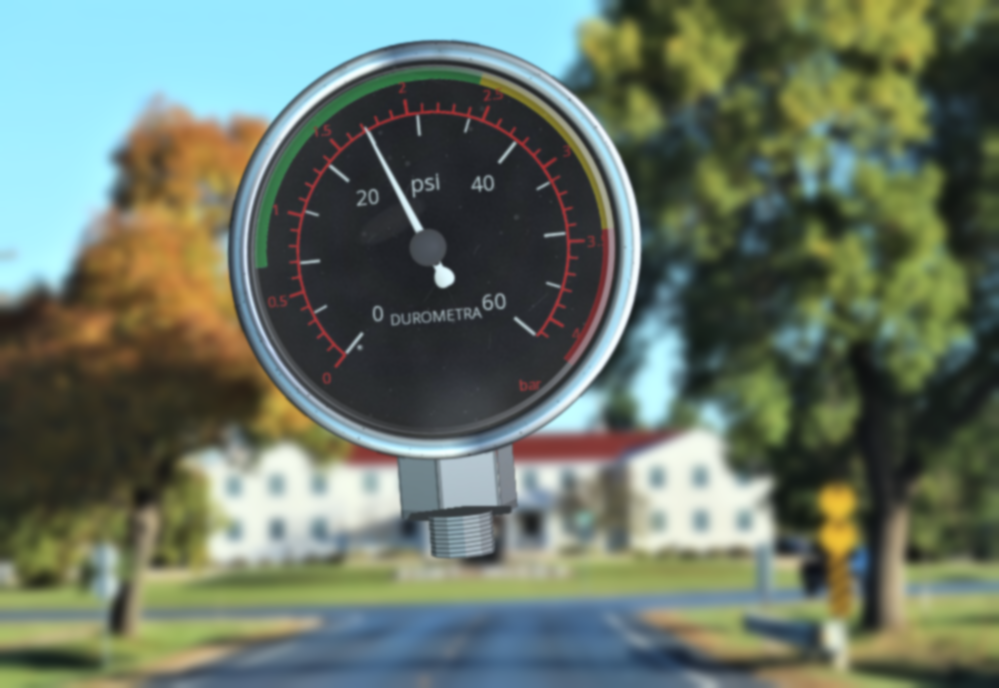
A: 25 psi
